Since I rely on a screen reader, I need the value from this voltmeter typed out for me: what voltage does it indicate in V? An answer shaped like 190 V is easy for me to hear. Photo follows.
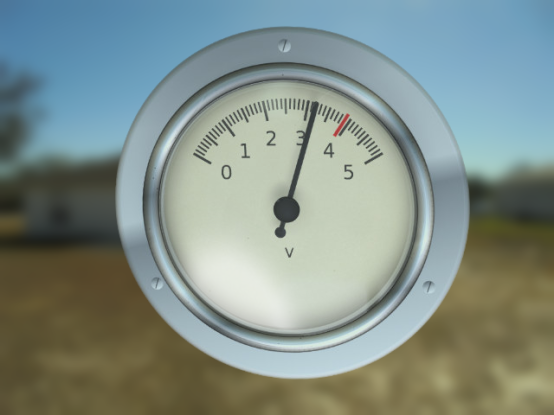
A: 3.2 V
